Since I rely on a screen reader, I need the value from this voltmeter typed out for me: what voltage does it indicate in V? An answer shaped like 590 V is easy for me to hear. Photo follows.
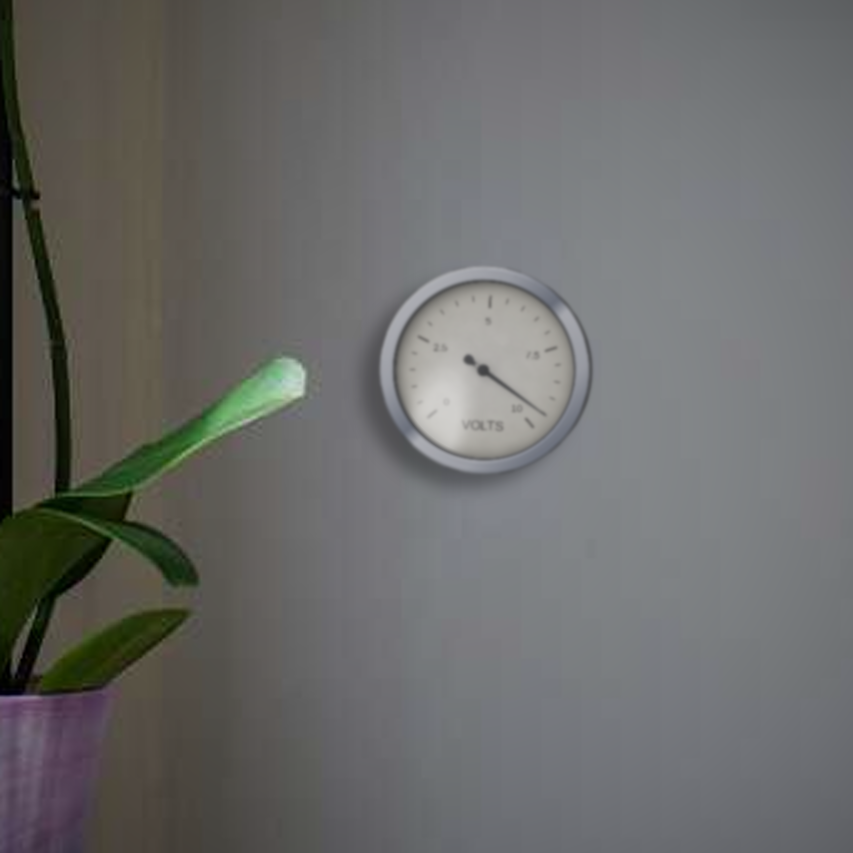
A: 9.5 V
